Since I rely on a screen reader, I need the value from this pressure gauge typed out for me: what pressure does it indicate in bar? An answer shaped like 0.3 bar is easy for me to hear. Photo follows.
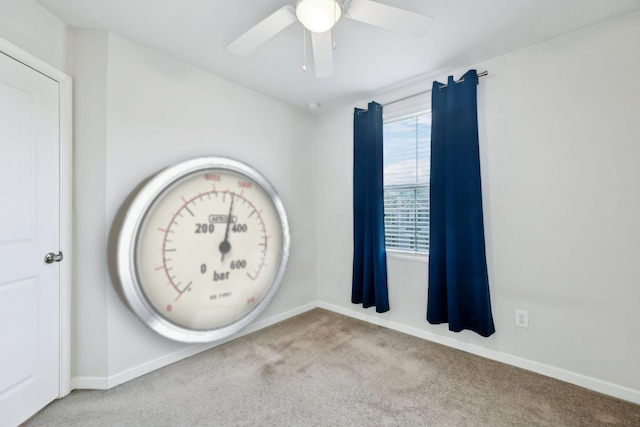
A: 320 bar
